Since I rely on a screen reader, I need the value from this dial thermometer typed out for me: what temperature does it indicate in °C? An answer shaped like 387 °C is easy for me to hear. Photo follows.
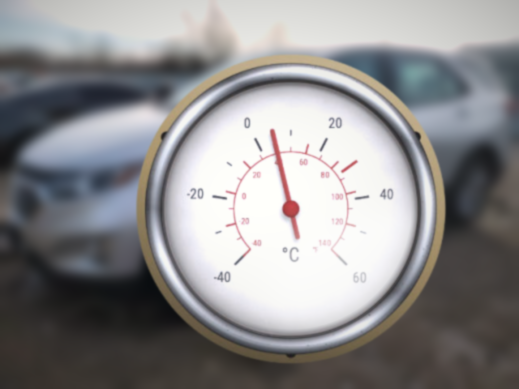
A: 5 °C
